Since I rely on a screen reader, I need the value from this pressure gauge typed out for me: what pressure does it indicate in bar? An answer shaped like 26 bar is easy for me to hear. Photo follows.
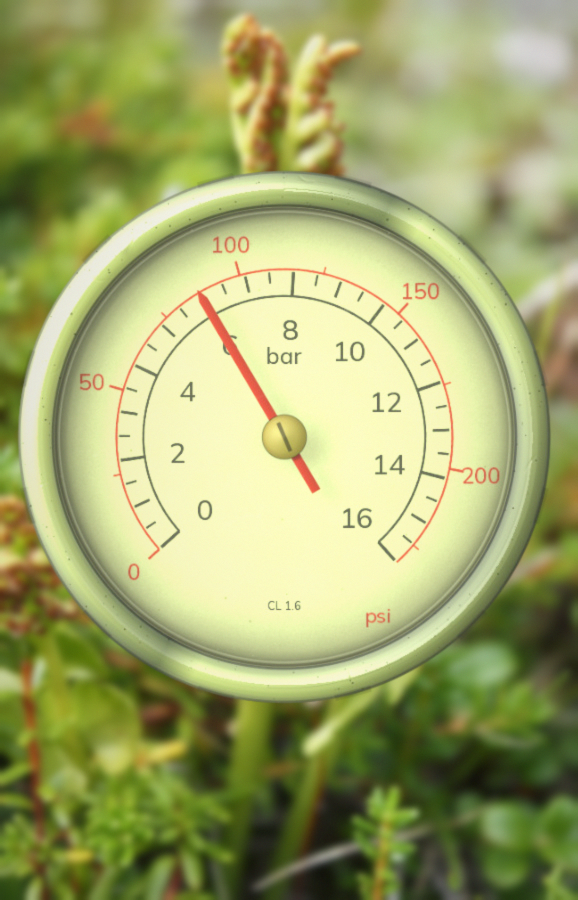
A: 6 bar
